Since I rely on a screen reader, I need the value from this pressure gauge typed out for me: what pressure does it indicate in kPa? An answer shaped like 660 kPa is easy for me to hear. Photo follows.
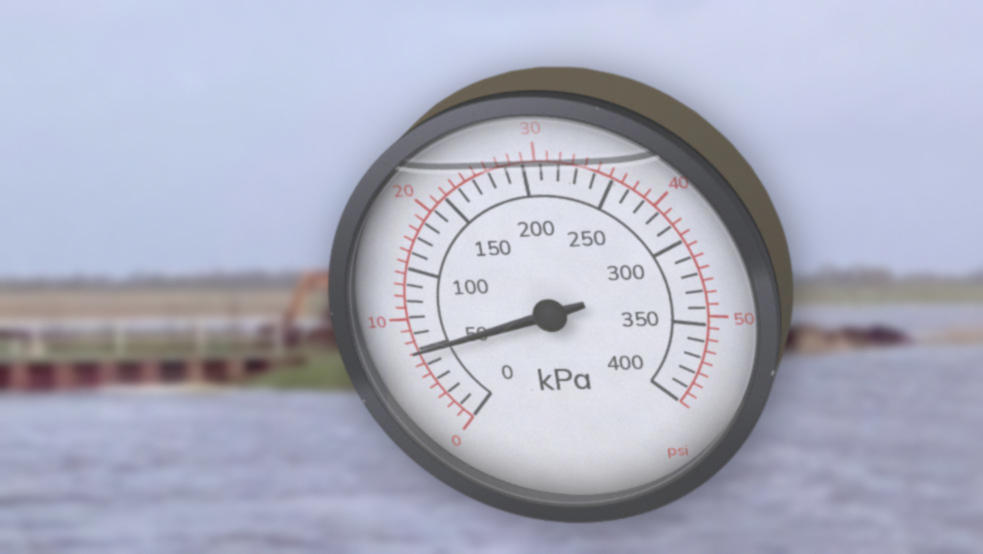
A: 50 kPa
